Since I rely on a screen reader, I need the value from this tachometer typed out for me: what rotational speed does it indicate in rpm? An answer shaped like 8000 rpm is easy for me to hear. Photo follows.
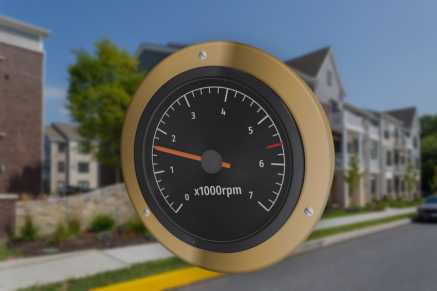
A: 1600 rpm
